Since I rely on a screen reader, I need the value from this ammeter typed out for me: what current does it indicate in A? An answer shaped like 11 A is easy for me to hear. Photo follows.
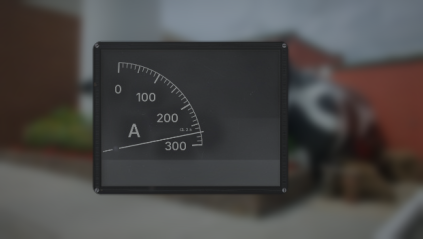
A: 270 A
